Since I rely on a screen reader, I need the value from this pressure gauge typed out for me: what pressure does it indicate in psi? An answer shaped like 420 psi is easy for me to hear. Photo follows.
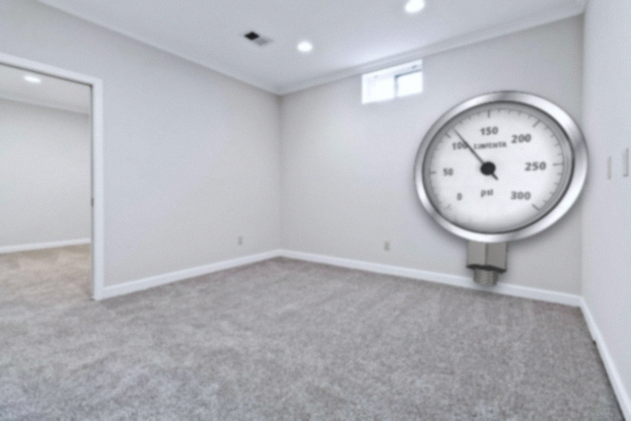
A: 110 psi
